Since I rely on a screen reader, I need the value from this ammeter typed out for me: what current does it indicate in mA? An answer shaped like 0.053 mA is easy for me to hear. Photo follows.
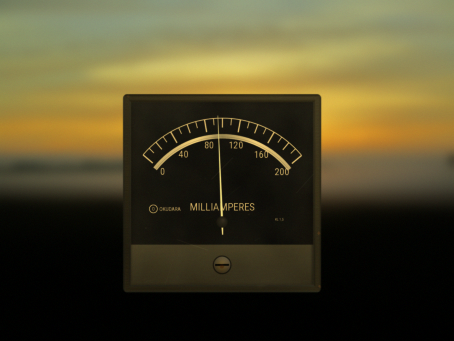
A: 95 mA
